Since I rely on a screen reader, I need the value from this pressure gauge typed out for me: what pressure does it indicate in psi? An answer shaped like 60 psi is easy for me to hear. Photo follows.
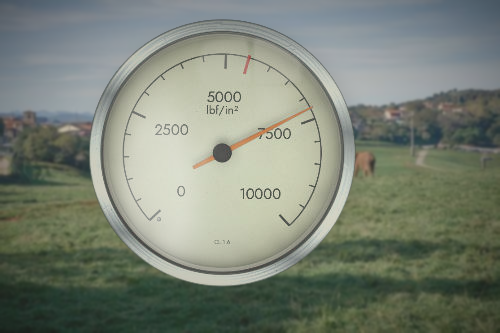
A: 7250 psi
